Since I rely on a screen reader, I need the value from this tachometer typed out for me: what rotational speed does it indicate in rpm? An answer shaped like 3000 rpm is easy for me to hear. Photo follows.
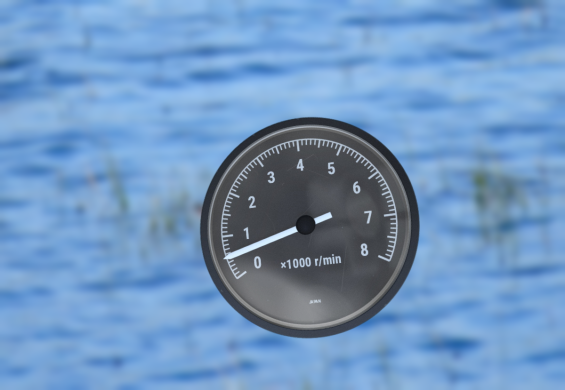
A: 500 rpm
